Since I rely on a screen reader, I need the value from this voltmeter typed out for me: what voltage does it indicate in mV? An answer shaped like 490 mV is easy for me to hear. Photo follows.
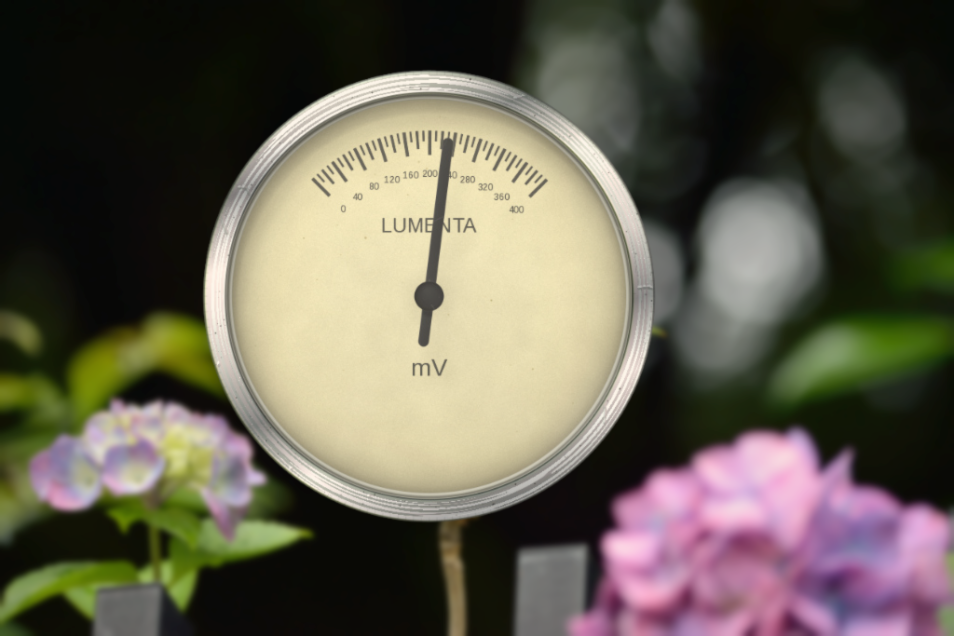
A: 230 mV
